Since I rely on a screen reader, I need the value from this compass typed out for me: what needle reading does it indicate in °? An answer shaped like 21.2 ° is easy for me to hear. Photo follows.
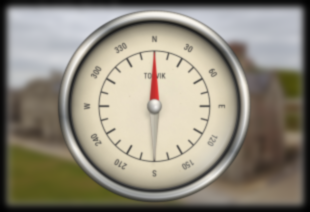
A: 0 °
